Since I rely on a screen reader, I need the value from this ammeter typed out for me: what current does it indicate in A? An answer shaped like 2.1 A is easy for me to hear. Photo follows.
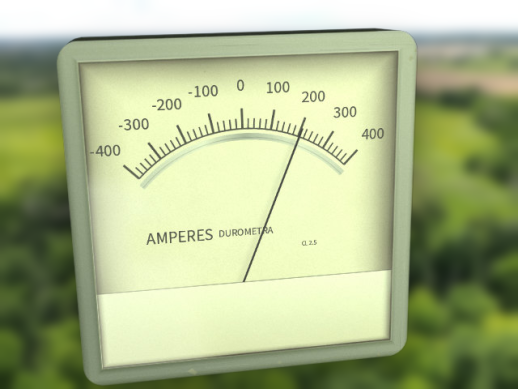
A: 200 A
